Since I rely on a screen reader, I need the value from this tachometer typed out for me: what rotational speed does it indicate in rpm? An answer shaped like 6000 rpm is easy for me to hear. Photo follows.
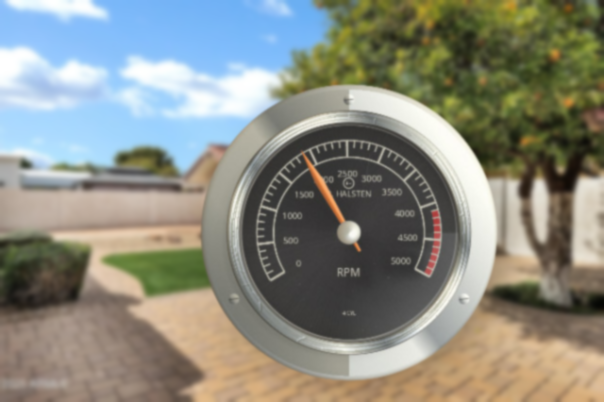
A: 1900 rpm
